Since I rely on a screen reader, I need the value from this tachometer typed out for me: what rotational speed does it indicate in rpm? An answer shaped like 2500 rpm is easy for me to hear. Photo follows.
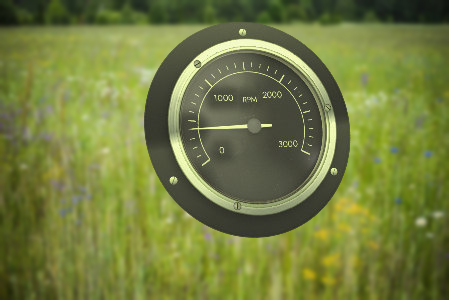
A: 400 rpm
